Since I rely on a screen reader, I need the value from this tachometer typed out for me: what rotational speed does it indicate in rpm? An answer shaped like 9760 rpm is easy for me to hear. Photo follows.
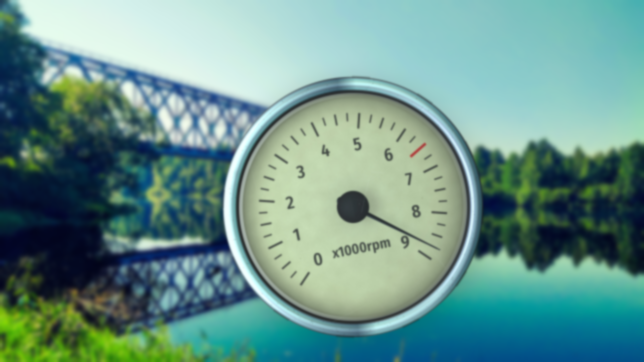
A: 8750 rpm
